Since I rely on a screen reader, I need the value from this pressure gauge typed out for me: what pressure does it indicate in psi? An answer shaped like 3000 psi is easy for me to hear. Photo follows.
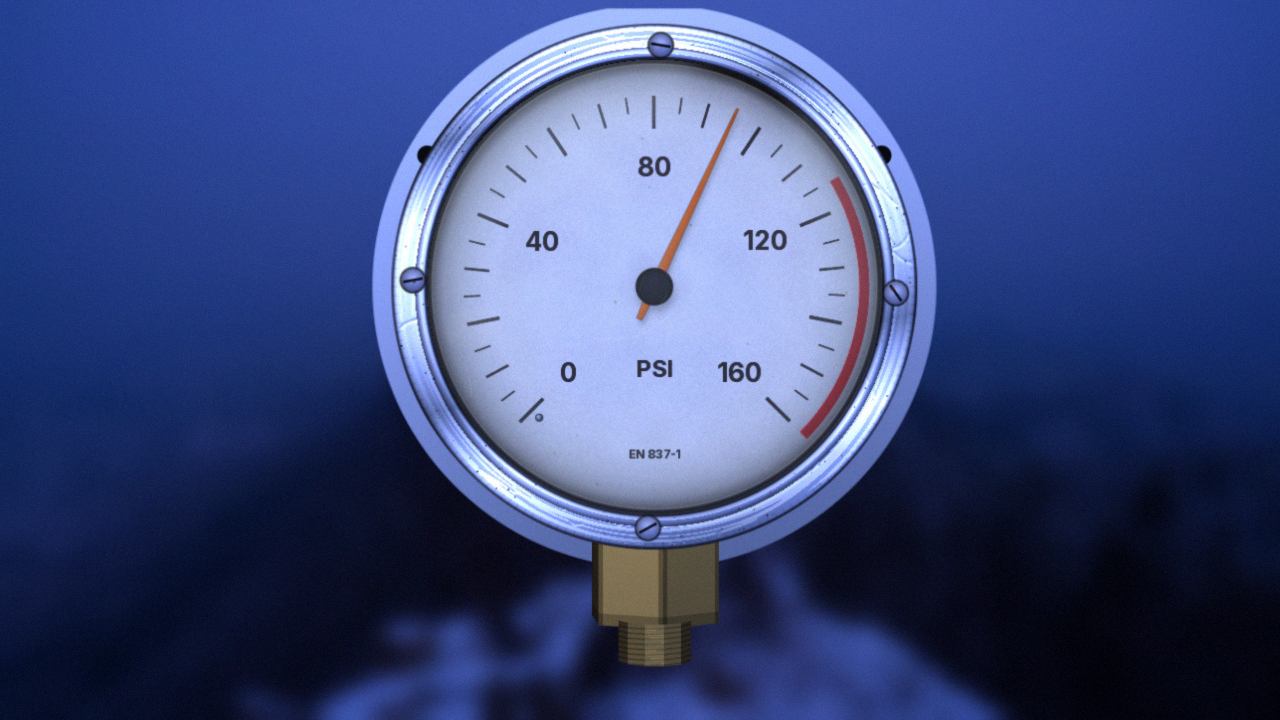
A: 95 psi
